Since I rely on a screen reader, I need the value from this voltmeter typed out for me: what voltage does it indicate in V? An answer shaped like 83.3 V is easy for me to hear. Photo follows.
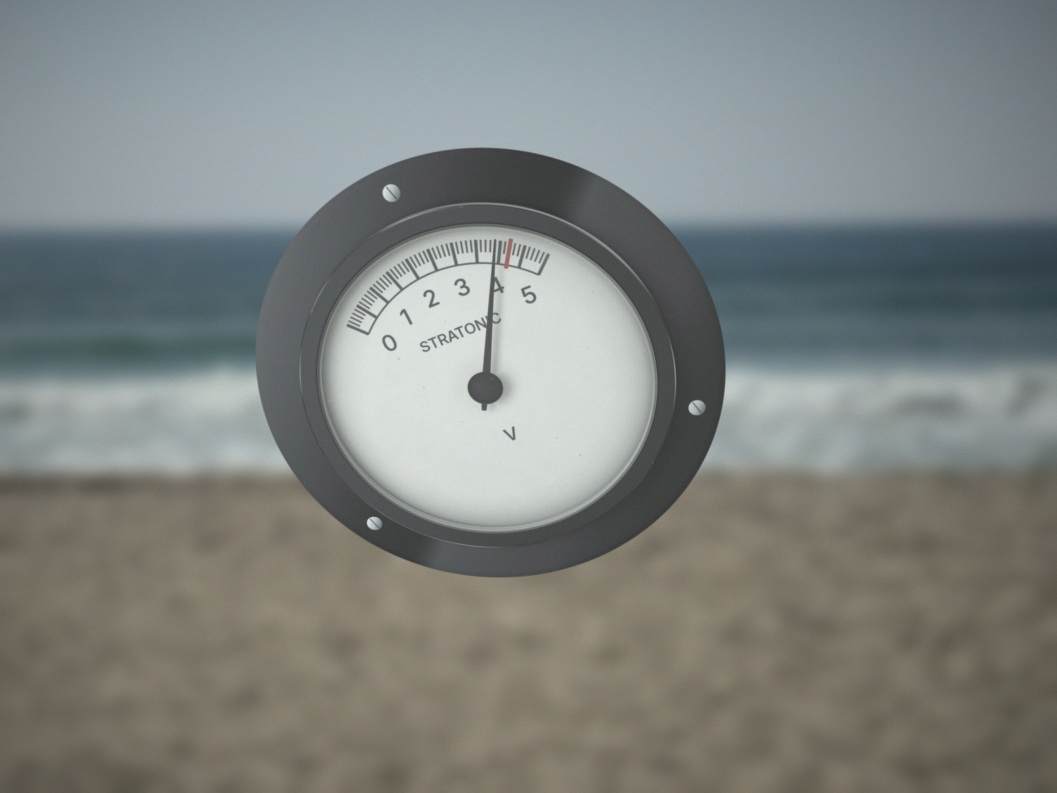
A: 3.9 V
